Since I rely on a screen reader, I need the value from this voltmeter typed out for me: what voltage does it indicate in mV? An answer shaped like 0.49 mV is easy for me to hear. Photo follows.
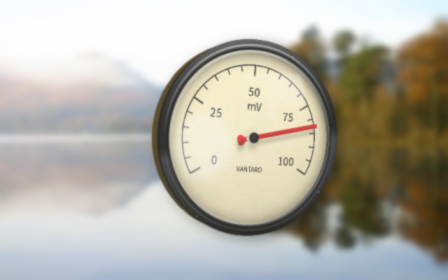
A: 82.5 mV
